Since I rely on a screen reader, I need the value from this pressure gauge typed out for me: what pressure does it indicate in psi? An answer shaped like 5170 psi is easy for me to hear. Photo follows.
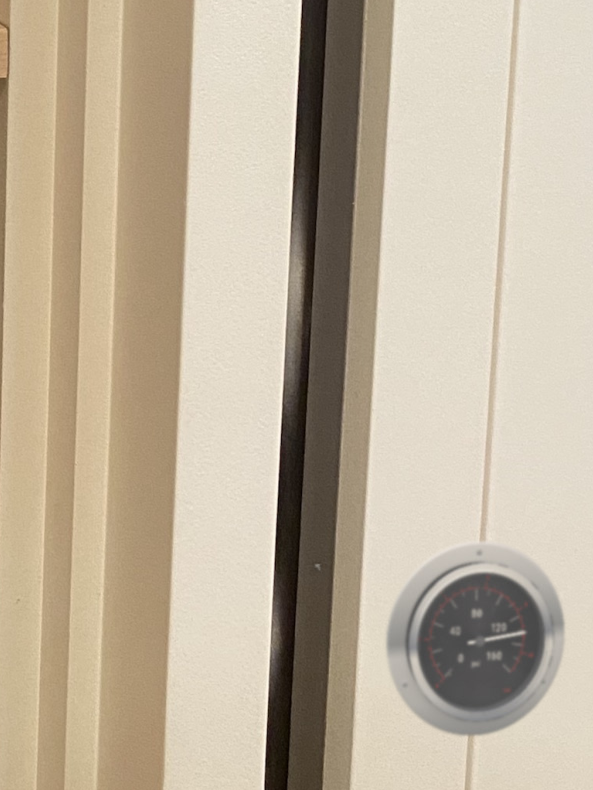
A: 130 psi
